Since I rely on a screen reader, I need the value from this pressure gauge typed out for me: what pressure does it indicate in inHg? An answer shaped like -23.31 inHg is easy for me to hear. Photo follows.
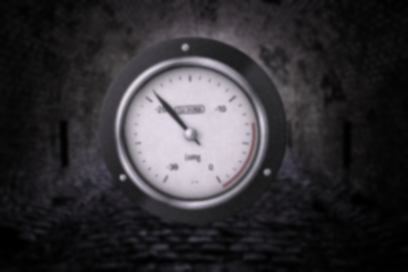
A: -19 inHg
